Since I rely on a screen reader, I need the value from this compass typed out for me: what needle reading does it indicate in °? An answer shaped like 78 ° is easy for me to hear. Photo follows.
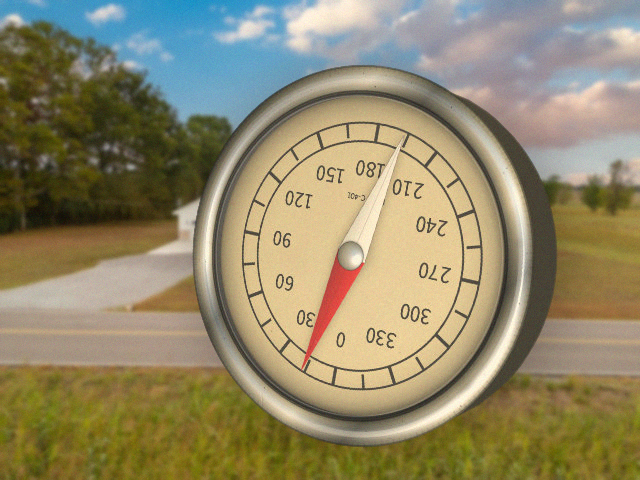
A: 15 °
